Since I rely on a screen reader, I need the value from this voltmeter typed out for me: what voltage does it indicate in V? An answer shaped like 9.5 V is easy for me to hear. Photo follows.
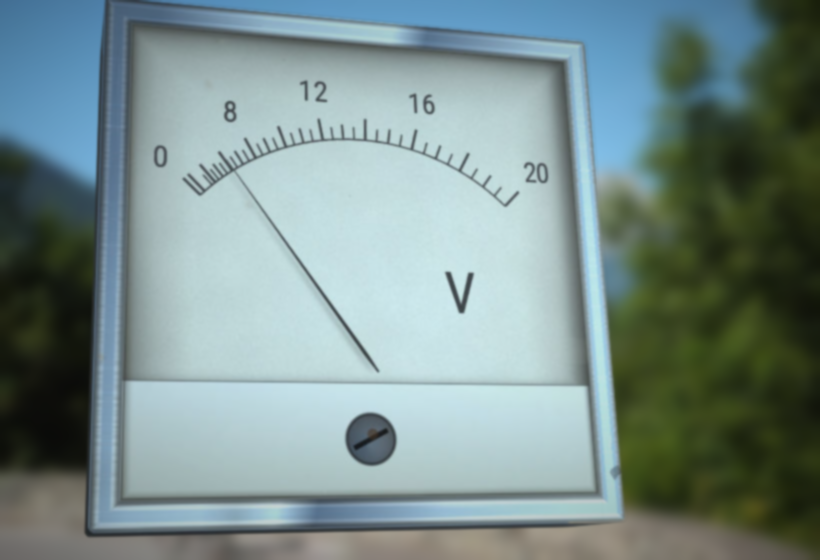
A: 6 V
